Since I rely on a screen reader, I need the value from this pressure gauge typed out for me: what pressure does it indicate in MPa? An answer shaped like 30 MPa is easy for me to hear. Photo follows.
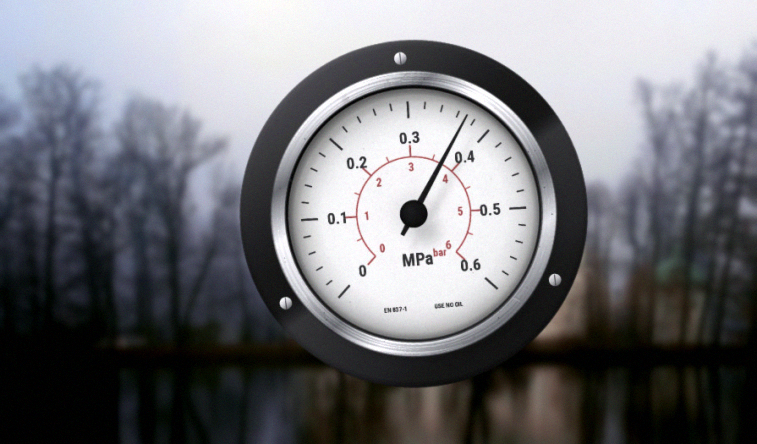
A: 0.37 MPa
